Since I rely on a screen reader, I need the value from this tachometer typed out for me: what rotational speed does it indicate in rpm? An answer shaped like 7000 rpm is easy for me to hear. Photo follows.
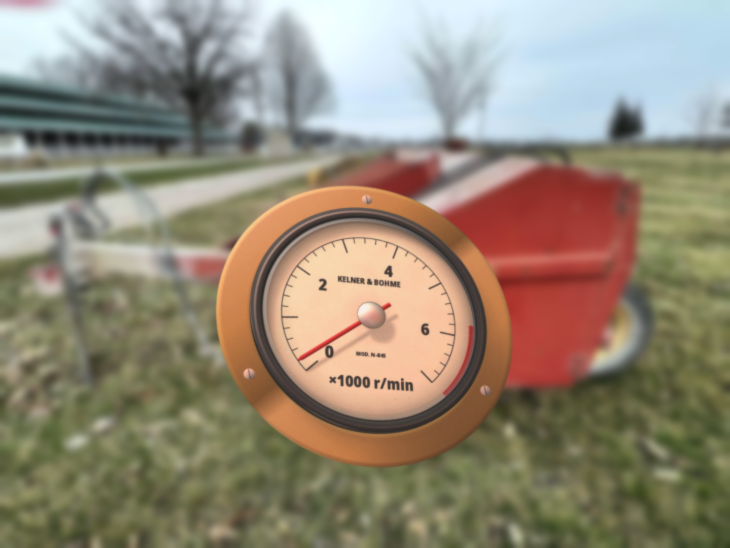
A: 200 rpm
